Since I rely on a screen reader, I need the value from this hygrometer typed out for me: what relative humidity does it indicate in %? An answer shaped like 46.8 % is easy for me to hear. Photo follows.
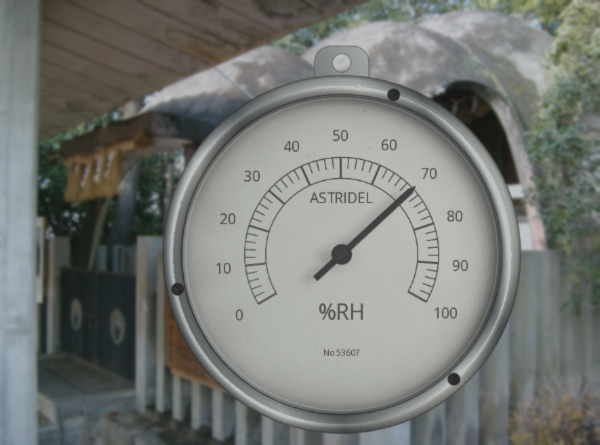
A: 70 %
